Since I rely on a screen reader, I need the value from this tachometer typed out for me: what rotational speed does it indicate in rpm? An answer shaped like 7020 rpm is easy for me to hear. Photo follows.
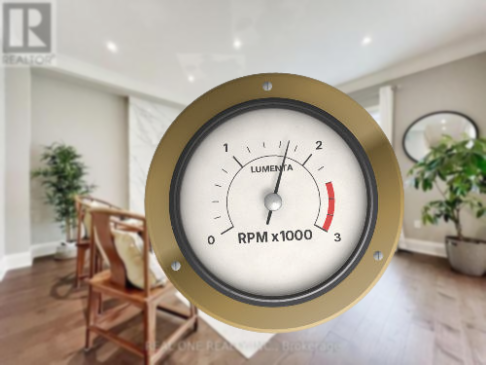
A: 1700 rpm
